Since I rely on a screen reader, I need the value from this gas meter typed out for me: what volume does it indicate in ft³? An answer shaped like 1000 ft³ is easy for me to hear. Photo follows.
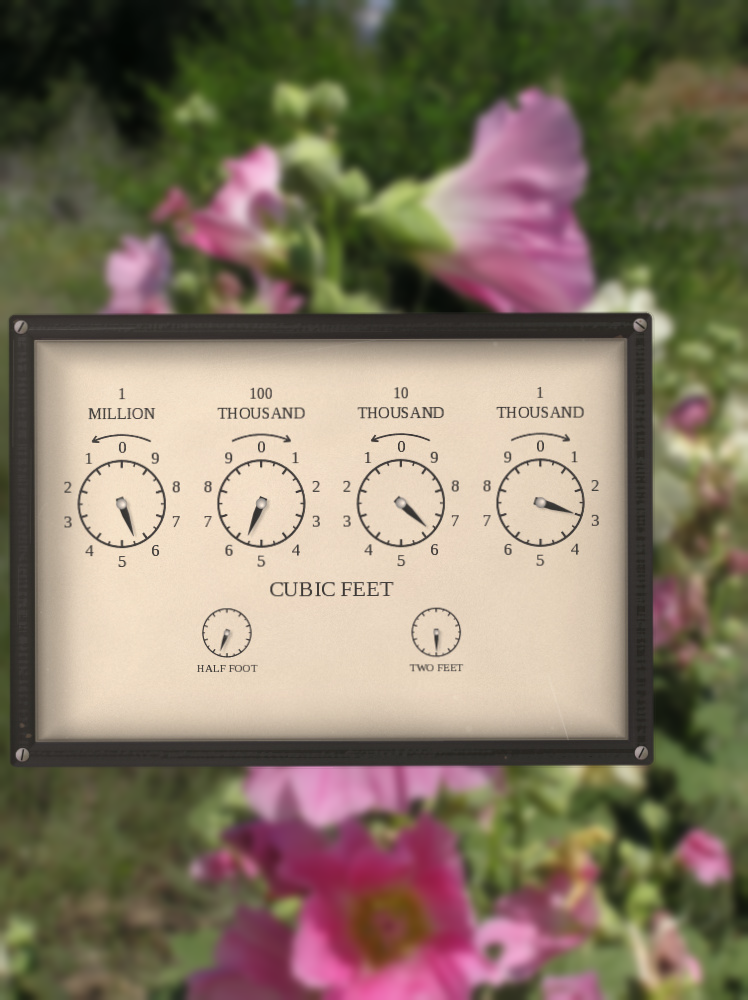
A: 556300 ft³
